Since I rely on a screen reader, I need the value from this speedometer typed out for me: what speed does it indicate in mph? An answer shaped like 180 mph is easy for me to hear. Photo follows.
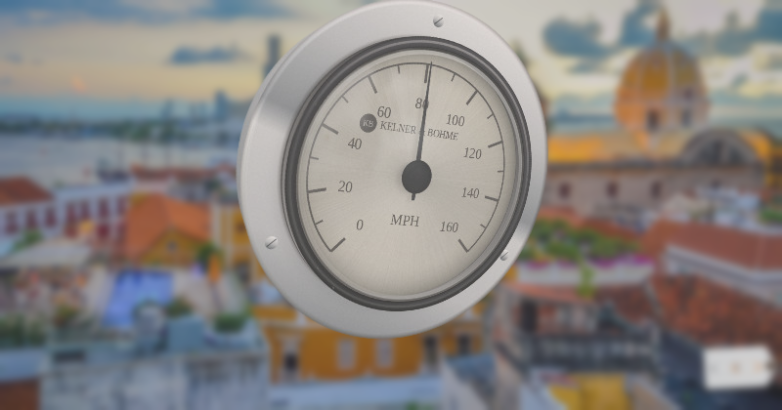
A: 80 mph
